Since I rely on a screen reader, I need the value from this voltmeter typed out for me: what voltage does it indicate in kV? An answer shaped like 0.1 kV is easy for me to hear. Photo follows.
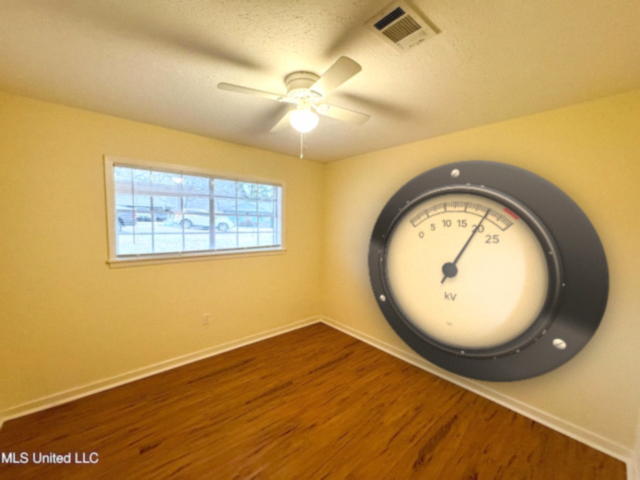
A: 20 kV
